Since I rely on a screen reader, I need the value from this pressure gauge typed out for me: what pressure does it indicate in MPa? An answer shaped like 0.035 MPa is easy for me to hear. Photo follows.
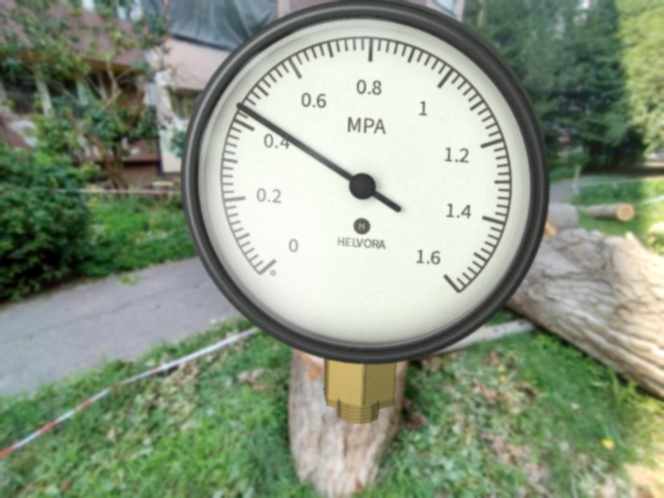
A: 0.44 MPa
